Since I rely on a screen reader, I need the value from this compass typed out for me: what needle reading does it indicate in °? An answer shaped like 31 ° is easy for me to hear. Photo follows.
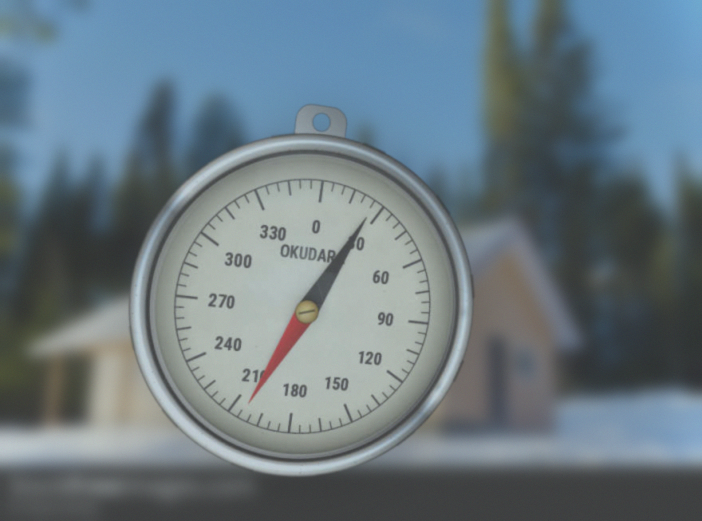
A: 205 °
